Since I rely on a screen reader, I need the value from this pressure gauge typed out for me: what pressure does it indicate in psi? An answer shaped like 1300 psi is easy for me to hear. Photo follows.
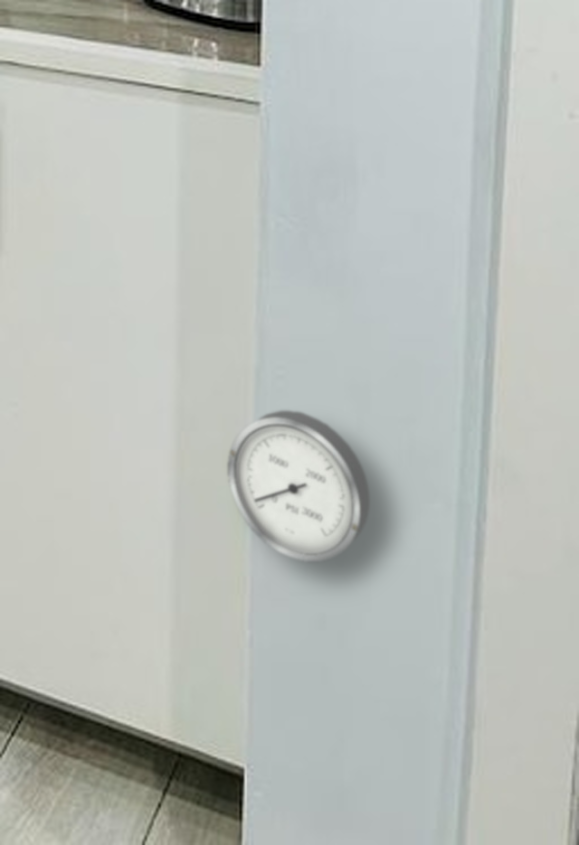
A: 100 psi
